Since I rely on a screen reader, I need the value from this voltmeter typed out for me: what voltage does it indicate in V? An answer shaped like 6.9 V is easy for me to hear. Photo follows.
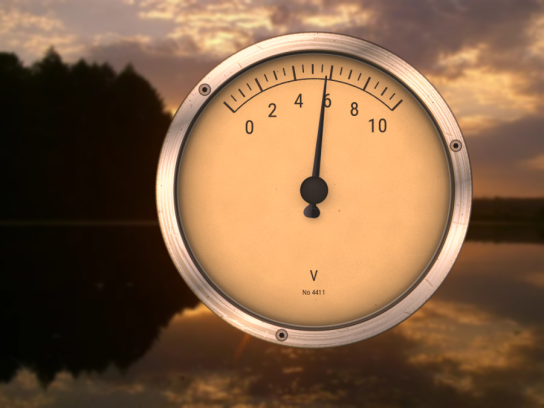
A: 5.75 V
